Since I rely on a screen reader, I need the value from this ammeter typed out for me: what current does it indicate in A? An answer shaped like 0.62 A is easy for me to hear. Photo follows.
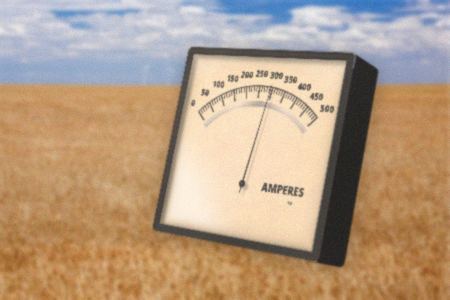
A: 300 A
